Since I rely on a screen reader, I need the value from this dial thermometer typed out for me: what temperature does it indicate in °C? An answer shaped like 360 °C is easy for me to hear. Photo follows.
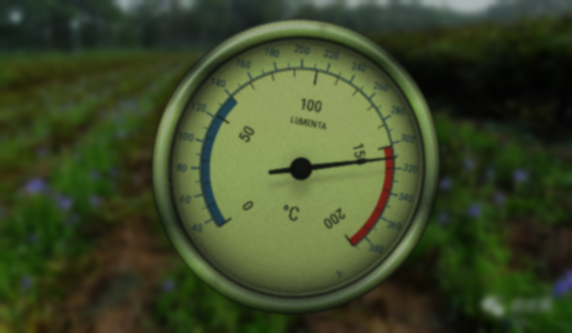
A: 155 °C
